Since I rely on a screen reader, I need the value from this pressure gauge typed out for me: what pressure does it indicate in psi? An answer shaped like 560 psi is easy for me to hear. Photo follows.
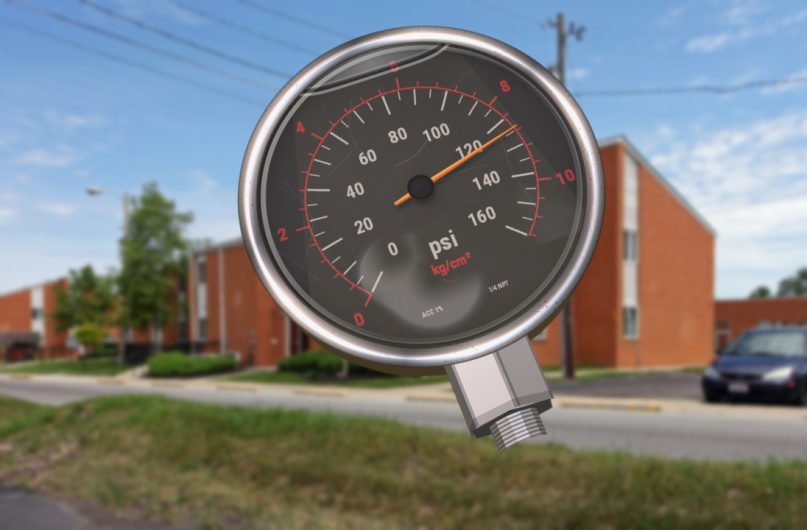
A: 125 psi
